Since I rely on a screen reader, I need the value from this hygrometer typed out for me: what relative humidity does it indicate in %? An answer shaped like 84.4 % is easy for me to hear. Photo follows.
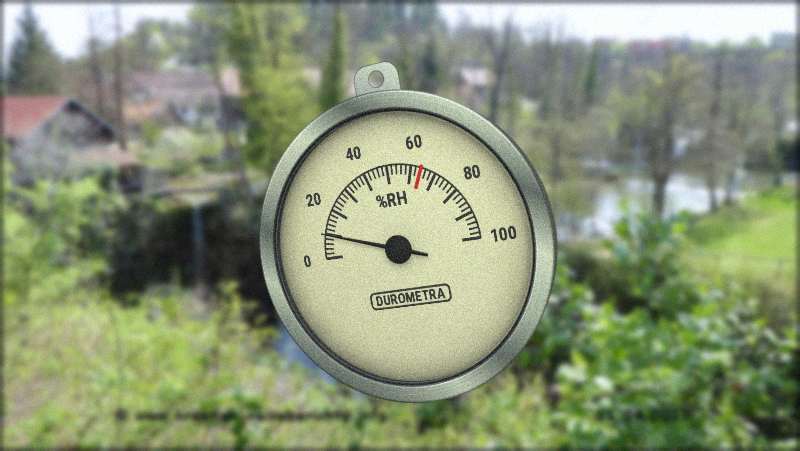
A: 10 %
